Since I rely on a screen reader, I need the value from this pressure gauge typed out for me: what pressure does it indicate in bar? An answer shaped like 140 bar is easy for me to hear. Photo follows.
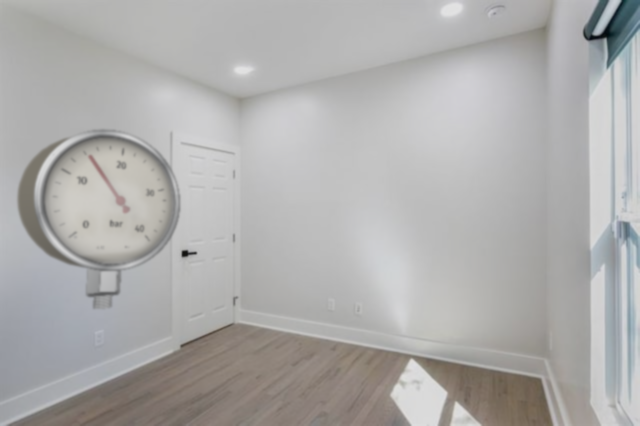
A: 14 bar
